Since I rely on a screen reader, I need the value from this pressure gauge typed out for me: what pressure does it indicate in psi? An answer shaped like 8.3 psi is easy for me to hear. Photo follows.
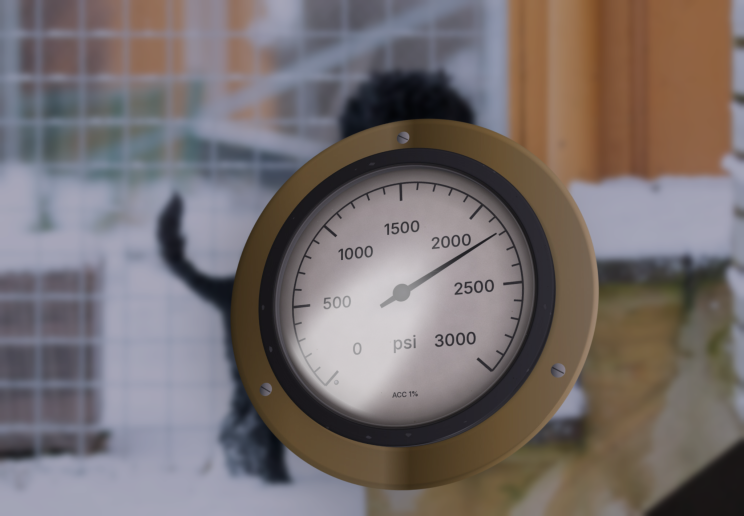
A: 2200 psi
